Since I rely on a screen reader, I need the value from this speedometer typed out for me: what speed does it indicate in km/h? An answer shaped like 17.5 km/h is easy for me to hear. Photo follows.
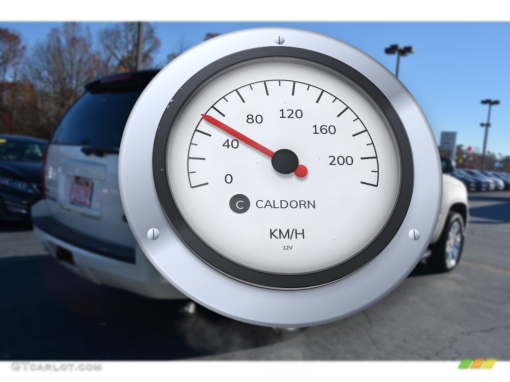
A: 50 km/h
